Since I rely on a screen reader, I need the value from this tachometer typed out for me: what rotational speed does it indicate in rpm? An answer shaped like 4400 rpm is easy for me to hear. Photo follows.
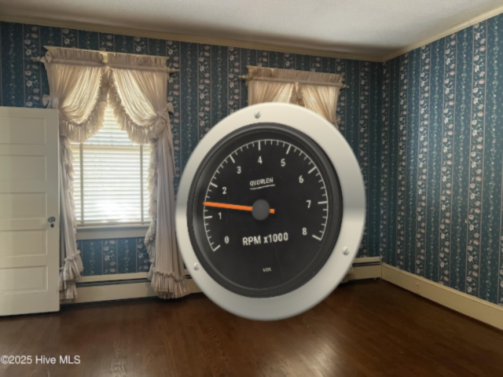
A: 1400 rpm
